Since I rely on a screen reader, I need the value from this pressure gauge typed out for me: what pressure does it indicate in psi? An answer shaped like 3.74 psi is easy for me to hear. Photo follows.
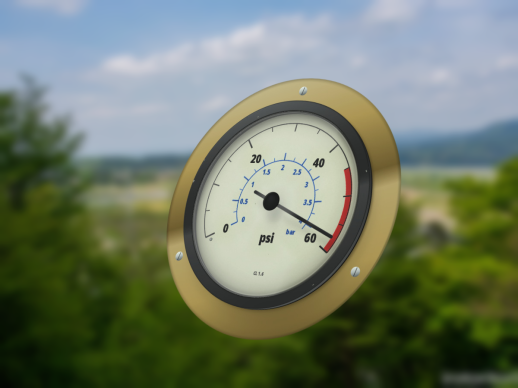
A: 57.5 psi
